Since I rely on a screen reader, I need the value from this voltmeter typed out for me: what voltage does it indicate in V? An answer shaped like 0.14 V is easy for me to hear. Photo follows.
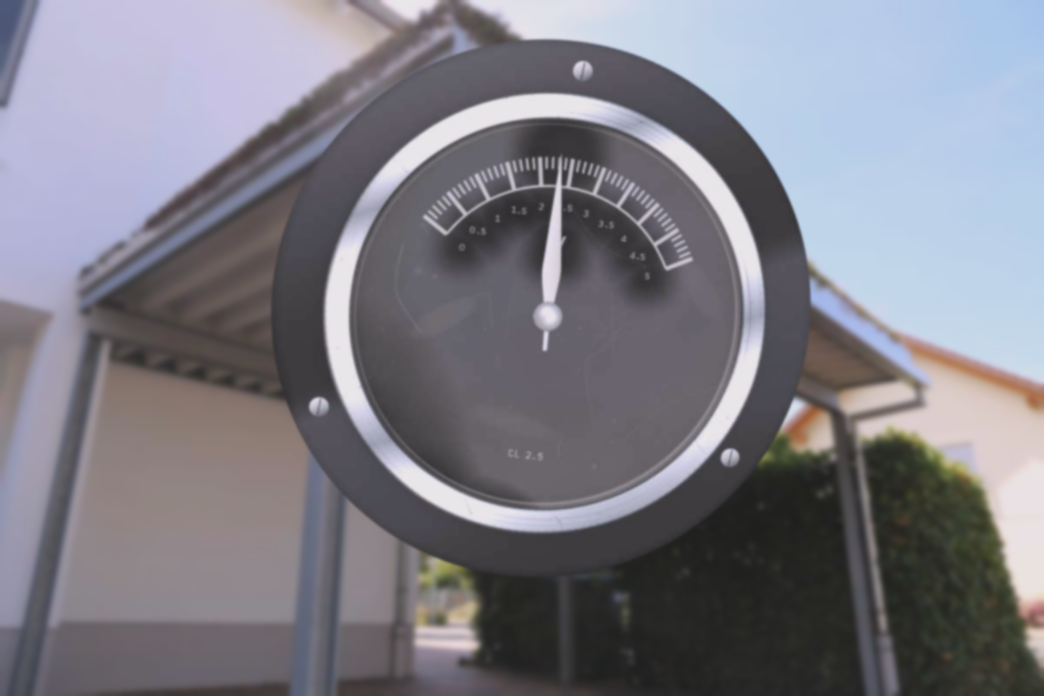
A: 2.3 V
